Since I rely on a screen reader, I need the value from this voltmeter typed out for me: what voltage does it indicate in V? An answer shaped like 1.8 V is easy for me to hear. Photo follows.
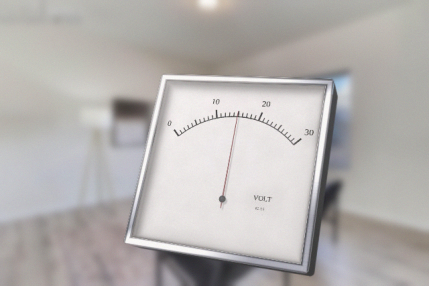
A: 15 V
